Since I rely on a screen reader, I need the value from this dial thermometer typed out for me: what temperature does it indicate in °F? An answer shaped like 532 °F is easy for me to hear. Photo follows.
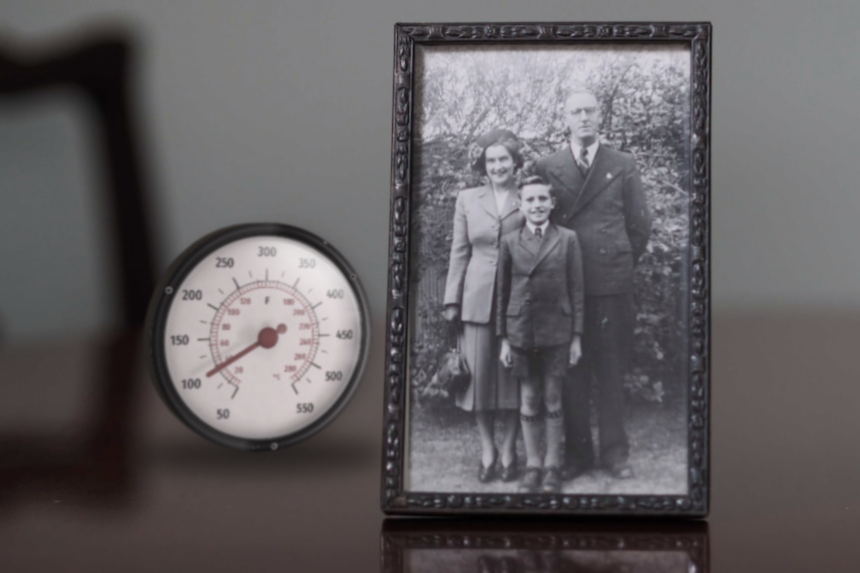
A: 100 °F
